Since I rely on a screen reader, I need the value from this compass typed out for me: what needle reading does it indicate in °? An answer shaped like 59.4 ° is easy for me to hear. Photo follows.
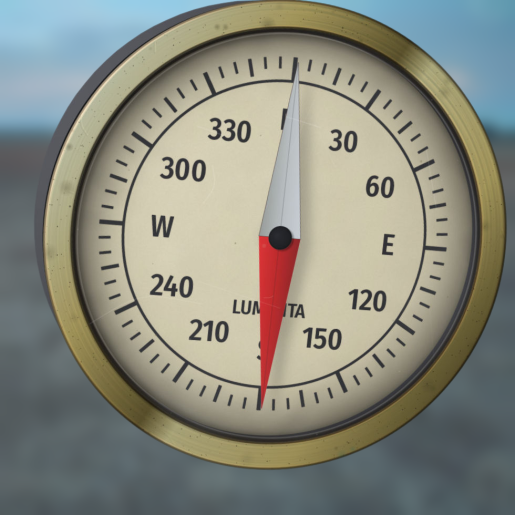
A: 180 °
